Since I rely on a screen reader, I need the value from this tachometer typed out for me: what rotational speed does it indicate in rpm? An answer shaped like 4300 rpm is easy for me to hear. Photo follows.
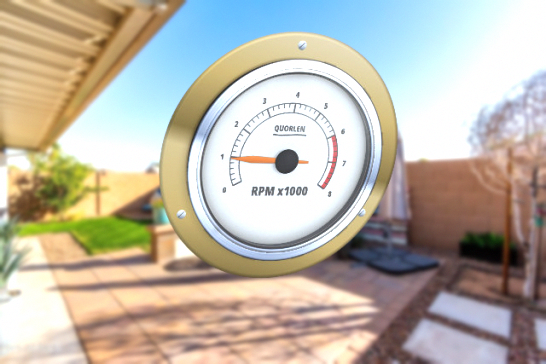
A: 1000 rpm
